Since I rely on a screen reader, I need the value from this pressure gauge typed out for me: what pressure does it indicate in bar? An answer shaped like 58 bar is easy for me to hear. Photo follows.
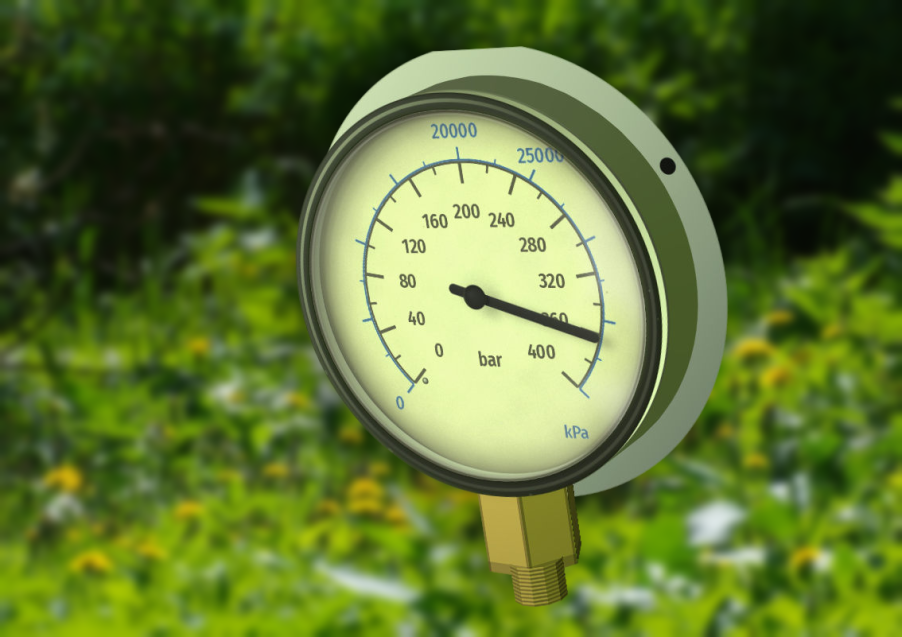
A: 360 bar
